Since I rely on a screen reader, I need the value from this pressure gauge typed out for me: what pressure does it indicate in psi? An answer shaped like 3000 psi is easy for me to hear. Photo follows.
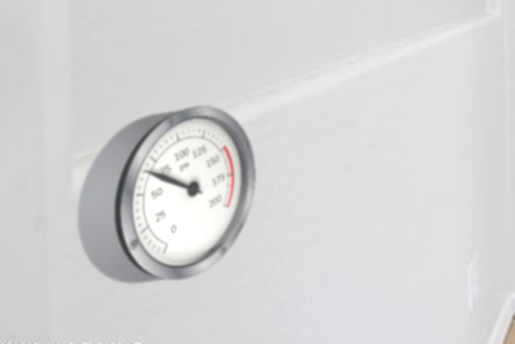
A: 65 psi
